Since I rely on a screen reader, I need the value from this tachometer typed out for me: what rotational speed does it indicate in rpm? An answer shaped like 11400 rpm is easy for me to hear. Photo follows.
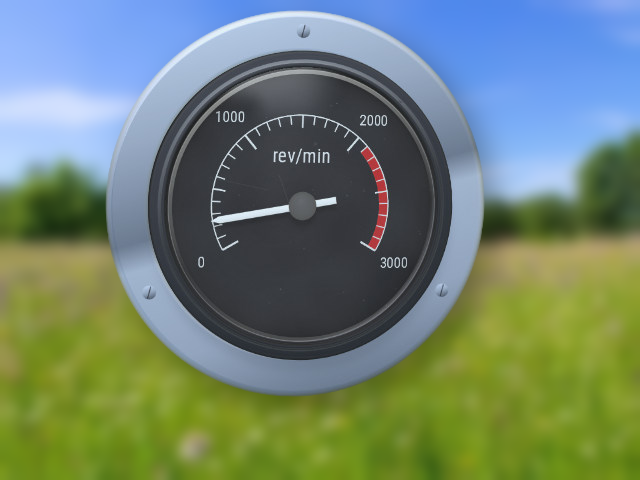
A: 250 rpm
